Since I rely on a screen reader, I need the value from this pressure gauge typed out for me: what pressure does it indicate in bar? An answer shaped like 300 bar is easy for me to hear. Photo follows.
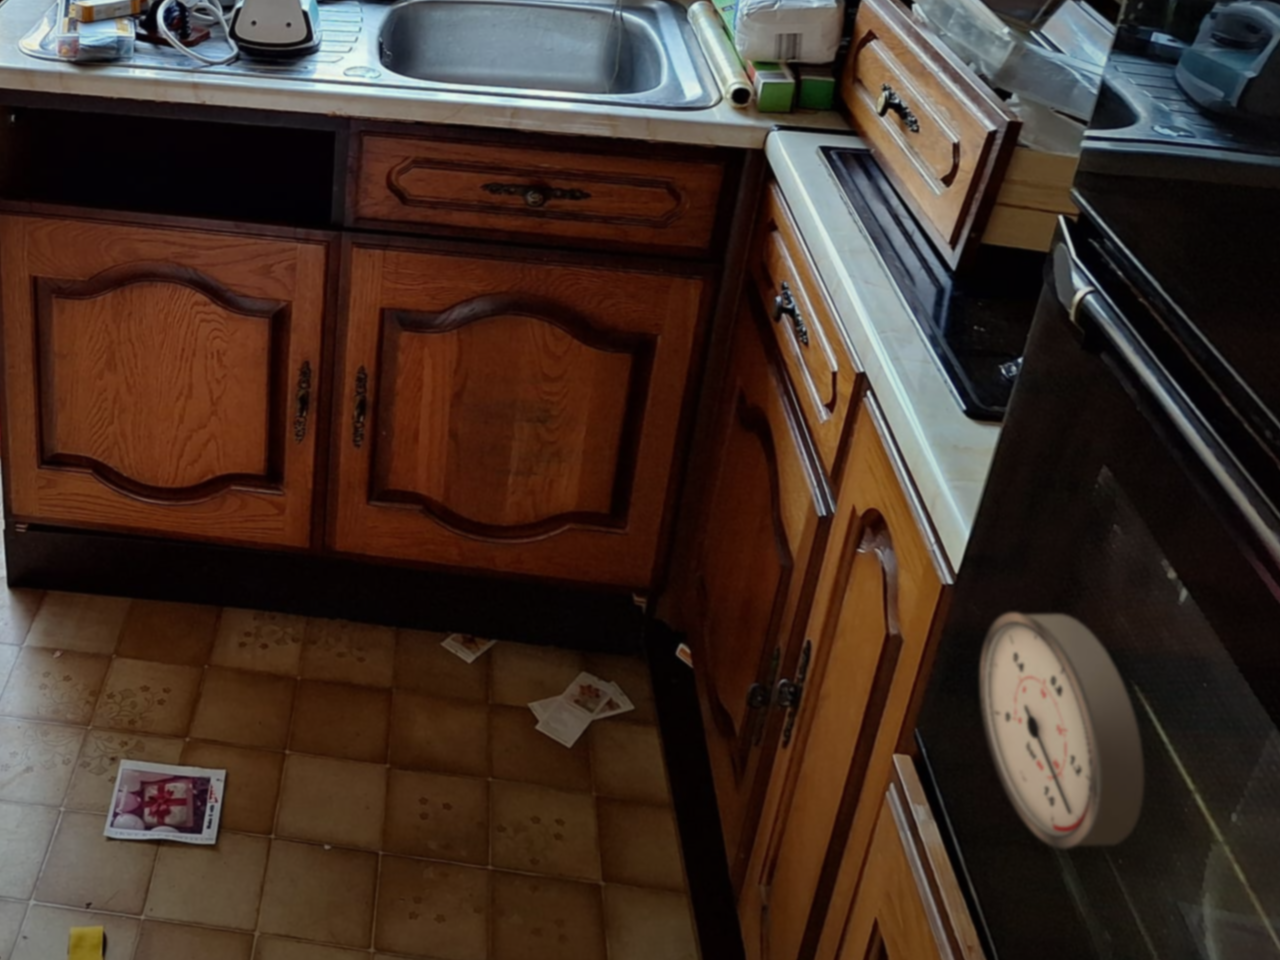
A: 1.4 bar
